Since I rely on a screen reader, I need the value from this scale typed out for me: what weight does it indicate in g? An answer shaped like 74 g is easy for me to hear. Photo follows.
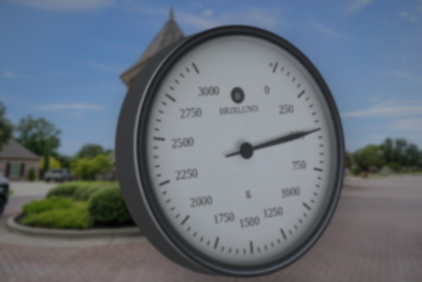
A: 500 g
